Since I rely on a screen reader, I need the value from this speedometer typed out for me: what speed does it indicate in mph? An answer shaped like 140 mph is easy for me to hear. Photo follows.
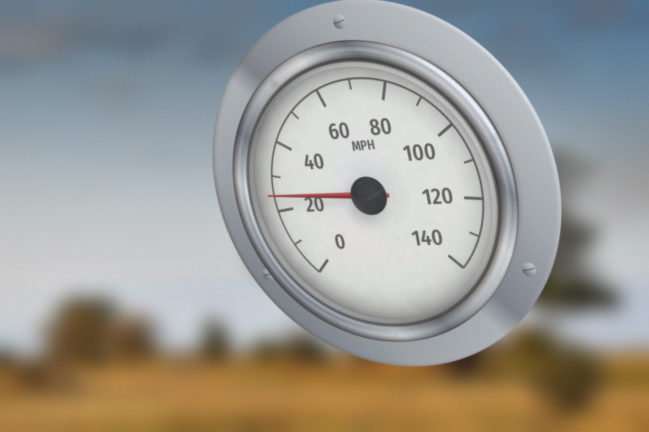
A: 25 mph
